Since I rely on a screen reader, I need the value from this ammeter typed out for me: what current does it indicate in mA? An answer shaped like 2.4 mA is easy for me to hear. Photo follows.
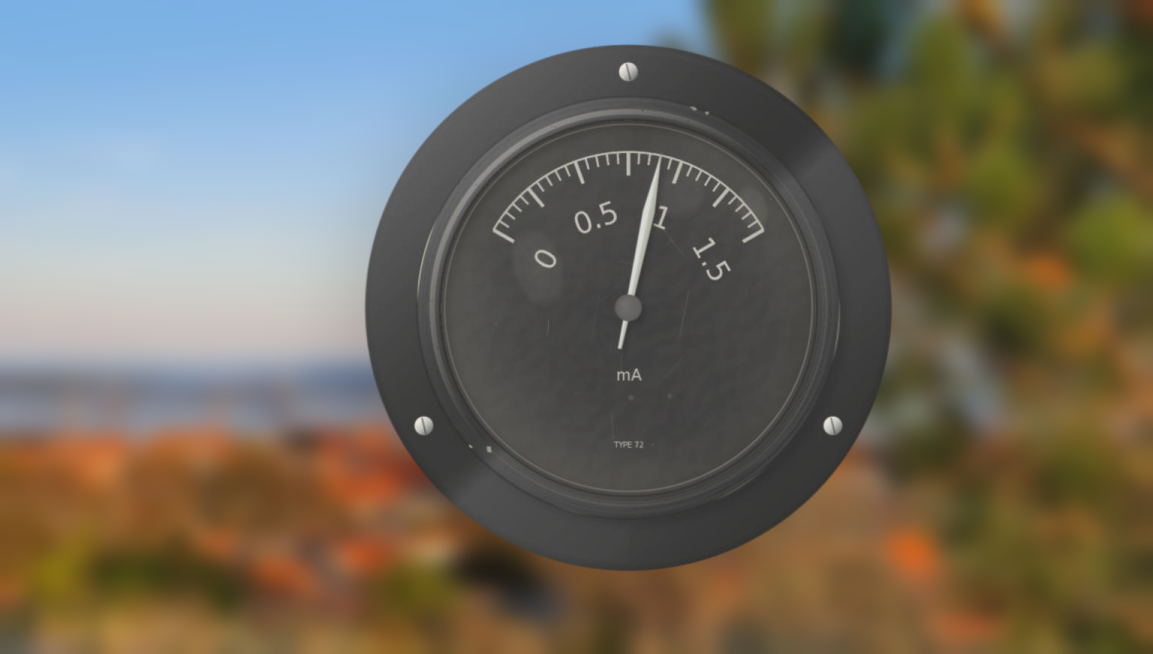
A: 0.9 mA
